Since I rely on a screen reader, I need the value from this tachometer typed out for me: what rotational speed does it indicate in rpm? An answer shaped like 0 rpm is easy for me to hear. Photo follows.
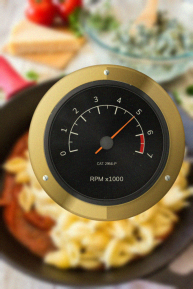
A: 5000 rpm
